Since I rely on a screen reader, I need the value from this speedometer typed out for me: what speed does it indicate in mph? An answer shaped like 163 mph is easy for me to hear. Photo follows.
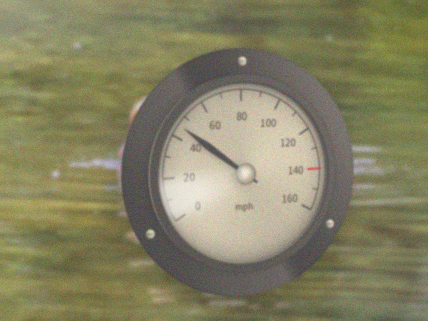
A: 45 mph
